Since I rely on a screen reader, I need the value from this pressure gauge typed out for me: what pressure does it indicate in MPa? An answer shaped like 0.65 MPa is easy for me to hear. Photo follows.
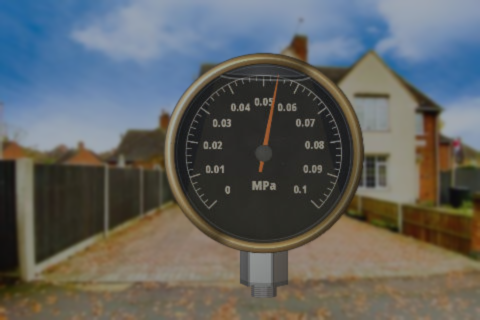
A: 0.054 MPa
